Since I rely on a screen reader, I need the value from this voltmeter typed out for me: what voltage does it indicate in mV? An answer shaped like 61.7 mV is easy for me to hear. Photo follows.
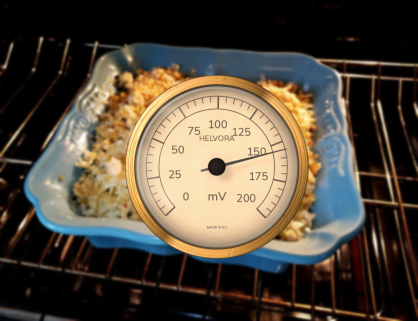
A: 155 mV
